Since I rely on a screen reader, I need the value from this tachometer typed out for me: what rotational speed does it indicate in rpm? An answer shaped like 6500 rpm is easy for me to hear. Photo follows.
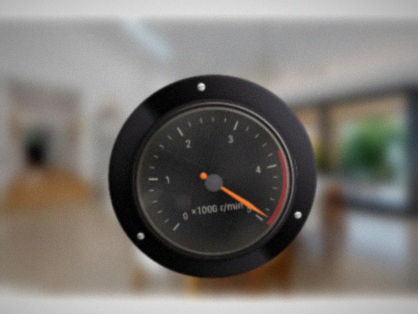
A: 4900 rpm
